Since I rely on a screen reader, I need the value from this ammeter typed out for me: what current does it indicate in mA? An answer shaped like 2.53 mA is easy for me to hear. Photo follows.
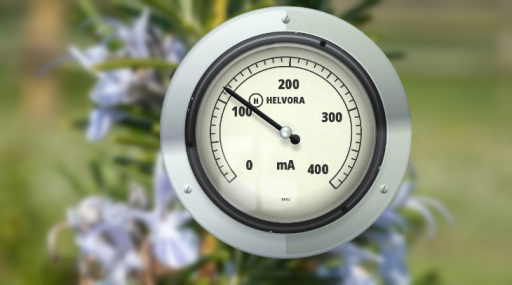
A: 115 mA
